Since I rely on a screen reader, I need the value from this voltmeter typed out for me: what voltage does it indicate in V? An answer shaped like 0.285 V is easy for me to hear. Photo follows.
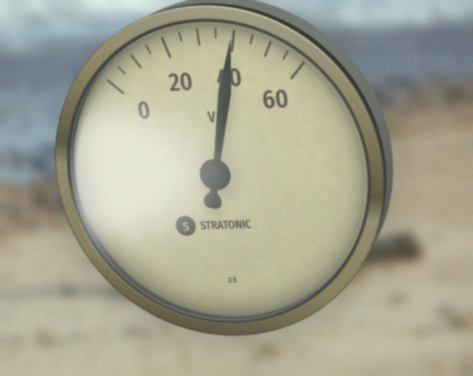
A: 40 V
